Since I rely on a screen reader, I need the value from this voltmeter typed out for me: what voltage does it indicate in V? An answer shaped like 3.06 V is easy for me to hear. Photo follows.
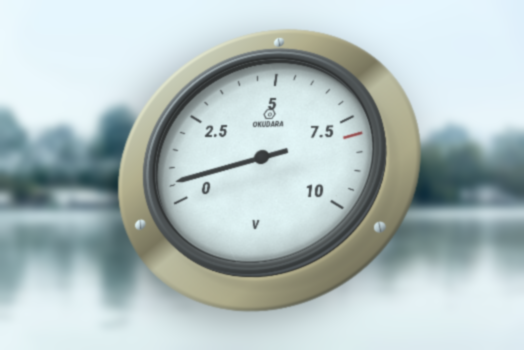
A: 0.5 V
